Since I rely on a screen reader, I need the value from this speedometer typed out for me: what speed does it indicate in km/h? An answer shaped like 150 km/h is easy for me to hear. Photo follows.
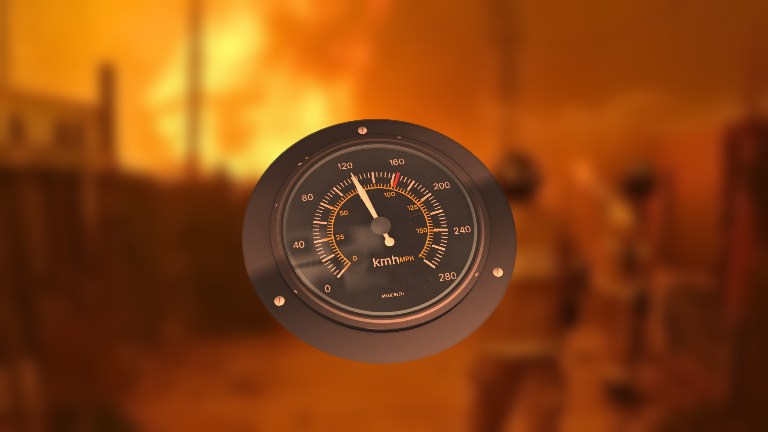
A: 120 km/h
